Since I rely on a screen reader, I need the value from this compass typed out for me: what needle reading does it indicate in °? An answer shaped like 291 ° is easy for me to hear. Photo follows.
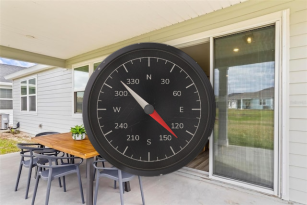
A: 135 °
